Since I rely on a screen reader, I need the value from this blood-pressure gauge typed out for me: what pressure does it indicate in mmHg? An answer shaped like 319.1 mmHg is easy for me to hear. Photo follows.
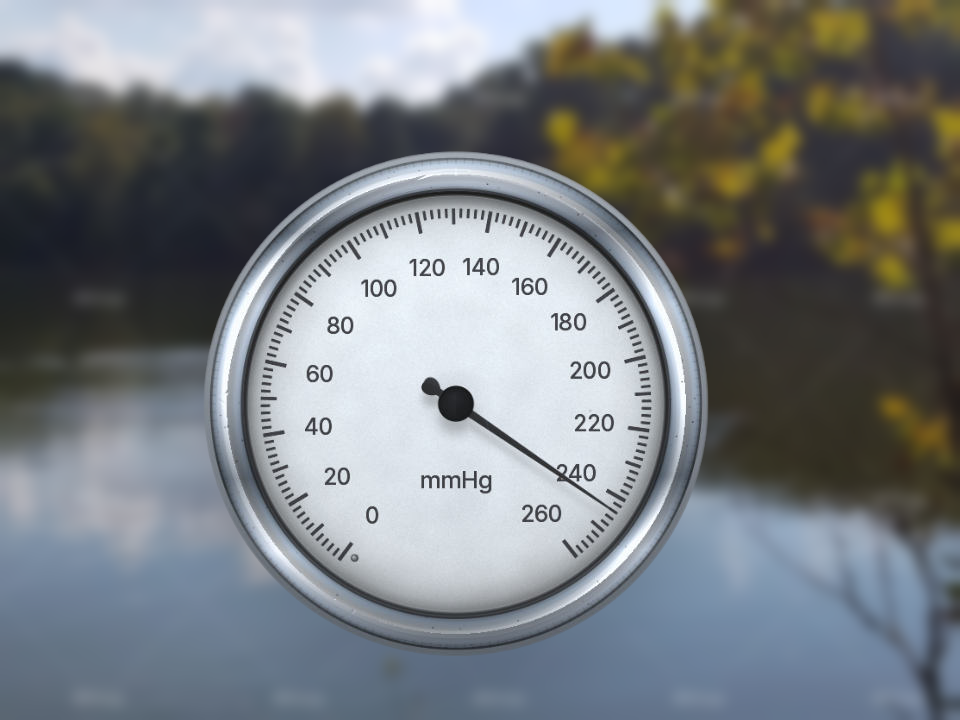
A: 244 mmHg
